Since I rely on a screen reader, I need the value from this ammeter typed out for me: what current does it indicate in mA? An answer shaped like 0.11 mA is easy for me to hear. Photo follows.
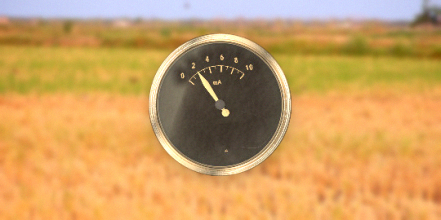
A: 2 mA
